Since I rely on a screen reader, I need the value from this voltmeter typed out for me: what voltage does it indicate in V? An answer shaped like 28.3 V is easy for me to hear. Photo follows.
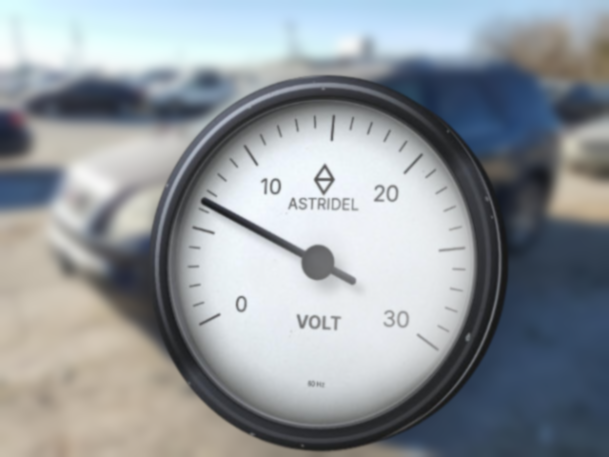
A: 6.5 V
